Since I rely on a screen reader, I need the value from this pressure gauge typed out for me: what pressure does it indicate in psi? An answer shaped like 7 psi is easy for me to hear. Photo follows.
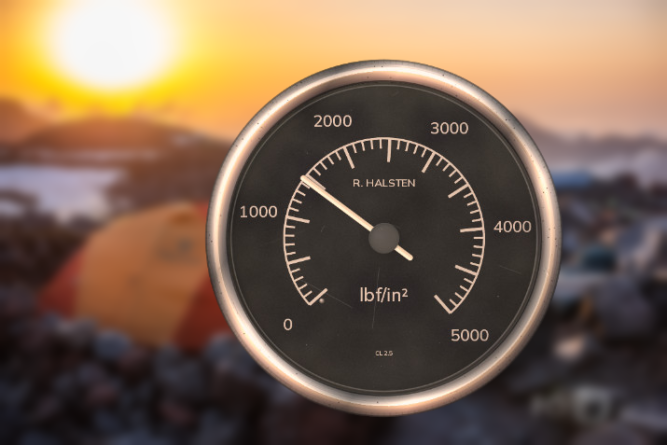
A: 1450 psi
